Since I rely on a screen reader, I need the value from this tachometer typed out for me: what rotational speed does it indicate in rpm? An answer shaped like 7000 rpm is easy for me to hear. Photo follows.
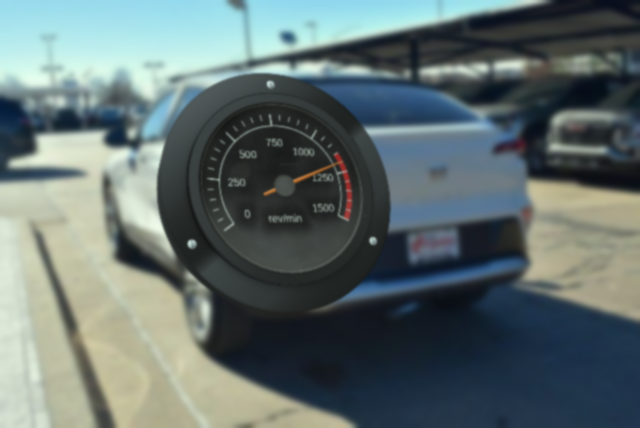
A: 1200 rpm
